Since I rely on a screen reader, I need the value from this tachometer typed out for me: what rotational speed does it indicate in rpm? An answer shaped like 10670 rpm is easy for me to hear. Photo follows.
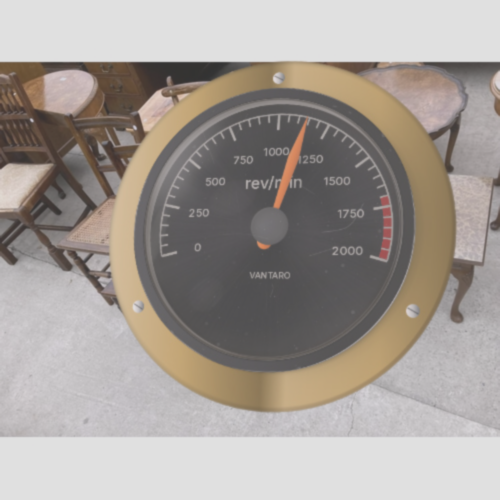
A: 1150 rpm
